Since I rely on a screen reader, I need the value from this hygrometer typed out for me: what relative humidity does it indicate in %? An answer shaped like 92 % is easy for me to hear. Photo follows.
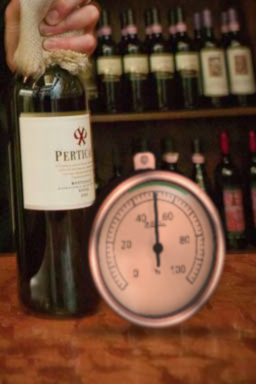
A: 50 %
